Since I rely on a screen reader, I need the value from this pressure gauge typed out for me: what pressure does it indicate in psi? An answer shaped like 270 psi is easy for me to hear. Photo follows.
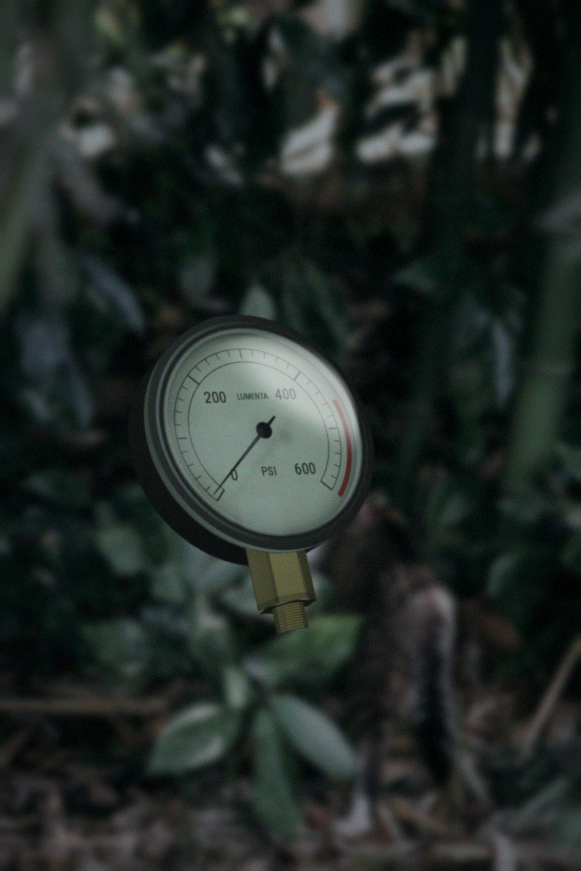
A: 10 psi
